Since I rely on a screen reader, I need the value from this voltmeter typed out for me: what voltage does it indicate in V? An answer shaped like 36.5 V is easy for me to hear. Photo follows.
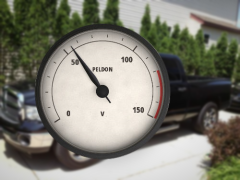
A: 55 V
